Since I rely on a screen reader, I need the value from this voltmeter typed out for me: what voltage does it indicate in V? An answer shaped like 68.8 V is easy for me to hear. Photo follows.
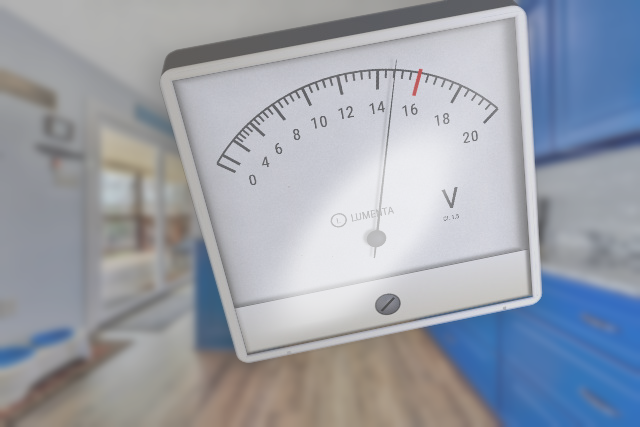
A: 14.8 V
